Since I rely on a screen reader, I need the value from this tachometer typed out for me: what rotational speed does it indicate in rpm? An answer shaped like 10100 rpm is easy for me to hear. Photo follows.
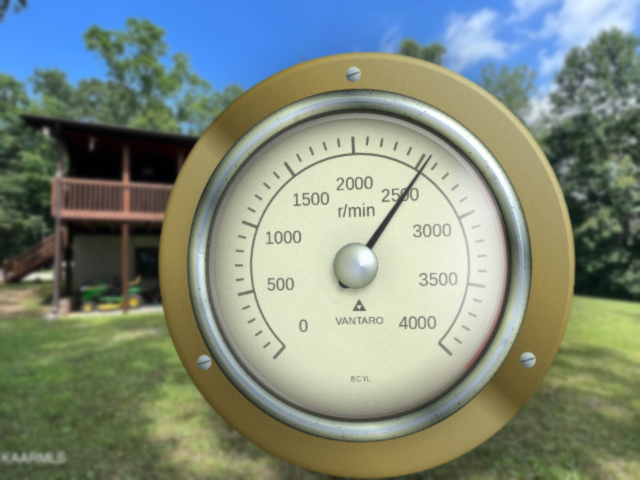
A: 2550 rpm
